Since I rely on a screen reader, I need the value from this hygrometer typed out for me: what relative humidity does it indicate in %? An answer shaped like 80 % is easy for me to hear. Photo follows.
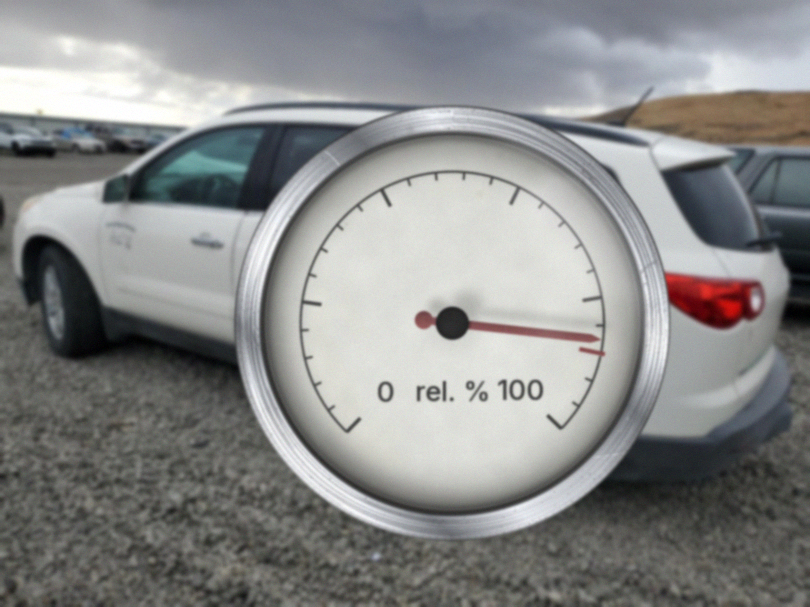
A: 86 %
